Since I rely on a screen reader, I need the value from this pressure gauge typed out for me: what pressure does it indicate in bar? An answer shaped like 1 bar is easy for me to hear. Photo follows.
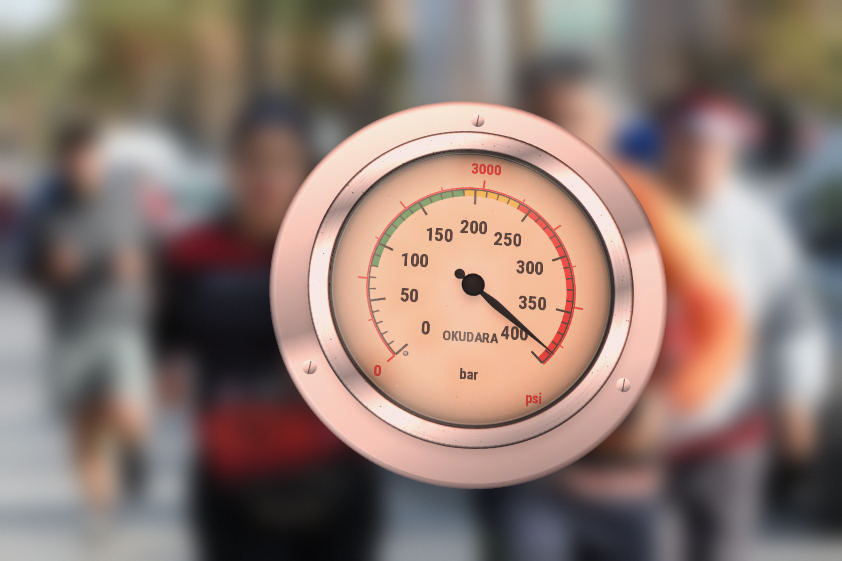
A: 390 bar
